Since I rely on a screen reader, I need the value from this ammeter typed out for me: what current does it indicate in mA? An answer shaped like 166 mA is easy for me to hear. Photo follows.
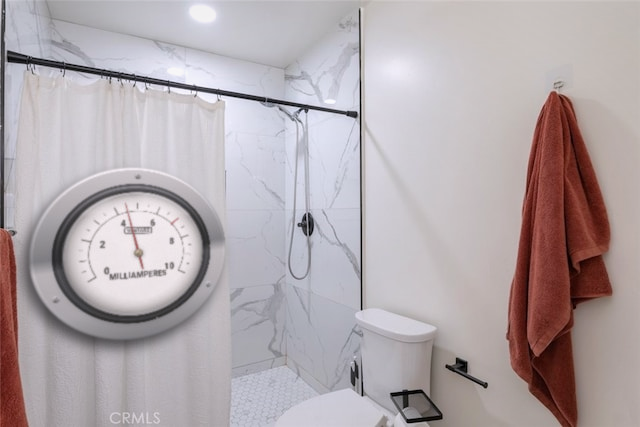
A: 4.5 mA
